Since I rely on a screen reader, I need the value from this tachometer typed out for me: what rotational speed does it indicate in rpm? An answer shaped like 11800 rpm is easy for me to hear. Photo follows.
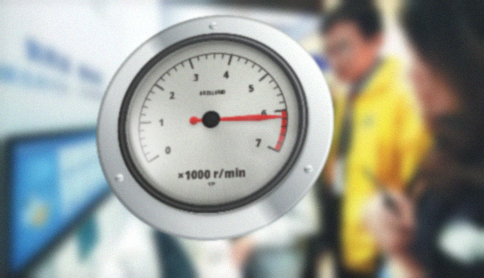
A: 6200 rpm
